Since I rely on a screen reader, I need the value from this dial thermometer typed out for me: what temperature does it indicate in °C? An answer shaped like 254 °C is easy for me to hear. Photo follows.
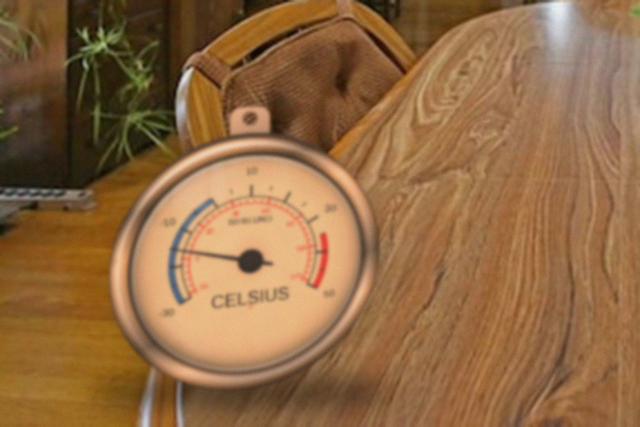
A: -15 °C
